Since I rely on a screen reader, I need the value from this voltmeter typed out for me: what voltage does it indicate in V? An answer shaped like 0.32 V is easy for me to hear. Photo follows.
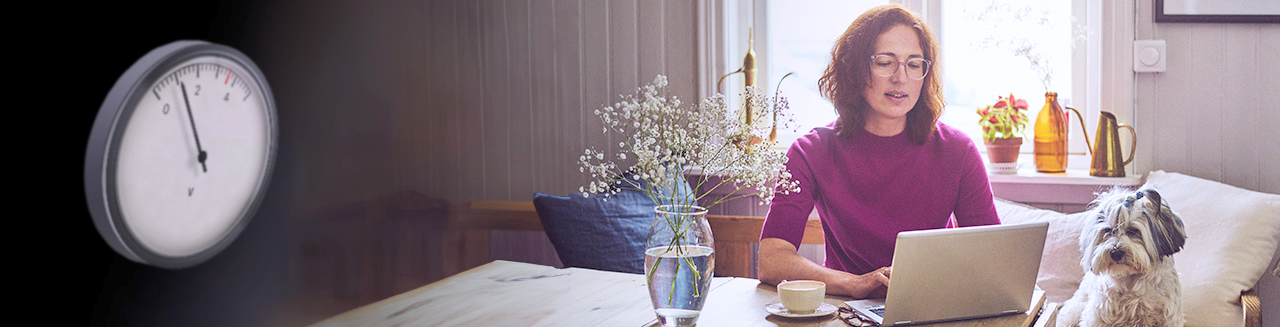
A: 1 V
